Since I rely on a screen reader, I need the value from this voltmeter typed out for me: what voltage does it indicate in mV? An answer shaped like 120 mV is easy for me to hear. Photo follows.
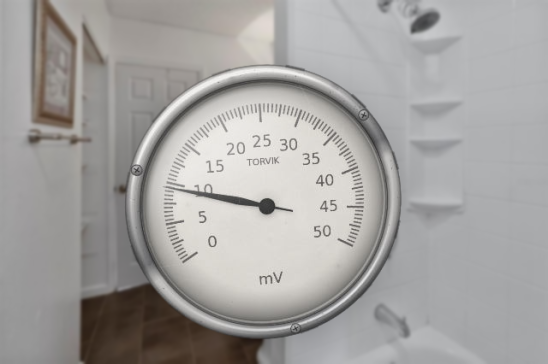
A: 9.5 mV
